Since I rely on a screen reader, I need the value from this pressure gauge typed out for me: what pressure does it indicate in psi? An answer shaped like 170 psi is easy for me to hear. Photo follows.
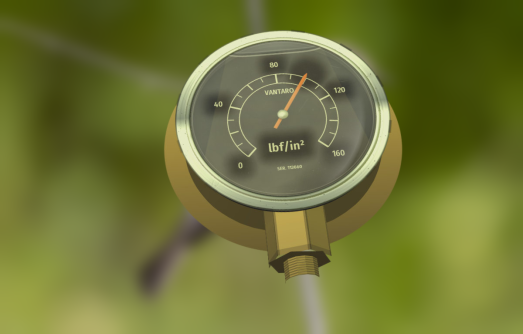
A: 100 psi
